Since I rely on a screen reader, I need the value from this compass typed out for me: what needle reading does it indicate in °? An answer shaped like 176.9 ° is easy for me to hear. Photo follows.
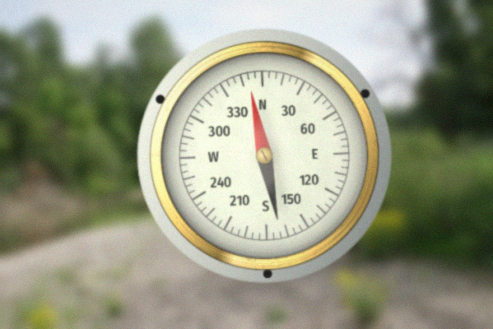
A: 350 °
